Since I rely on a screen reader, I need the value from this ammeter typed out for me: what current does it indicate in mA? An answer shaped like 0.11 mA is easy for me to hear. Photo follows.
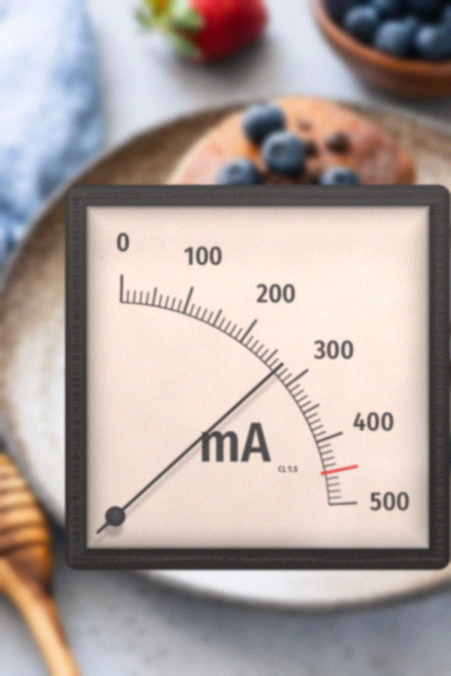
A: 270 mA
